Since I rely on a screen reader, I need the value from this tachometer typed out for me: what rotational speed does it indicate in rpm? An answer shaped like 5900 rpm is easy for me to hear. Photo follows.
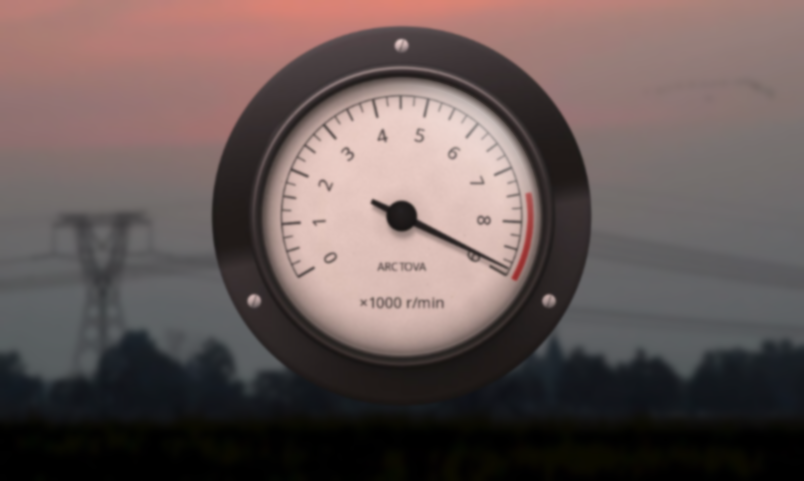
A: 8875 rpm
